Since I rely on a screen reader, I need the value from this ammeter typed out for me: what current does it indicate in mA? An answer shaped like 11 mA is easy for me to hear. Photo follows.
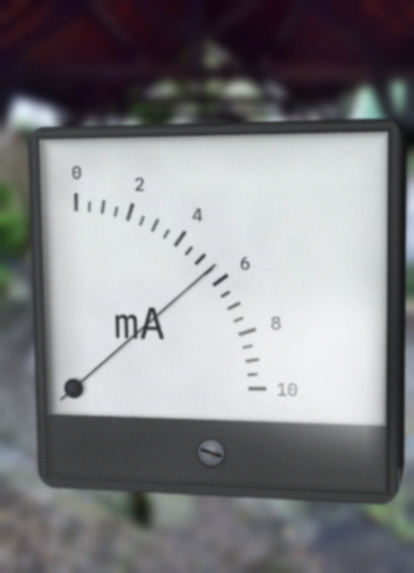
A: 5.5 mA
